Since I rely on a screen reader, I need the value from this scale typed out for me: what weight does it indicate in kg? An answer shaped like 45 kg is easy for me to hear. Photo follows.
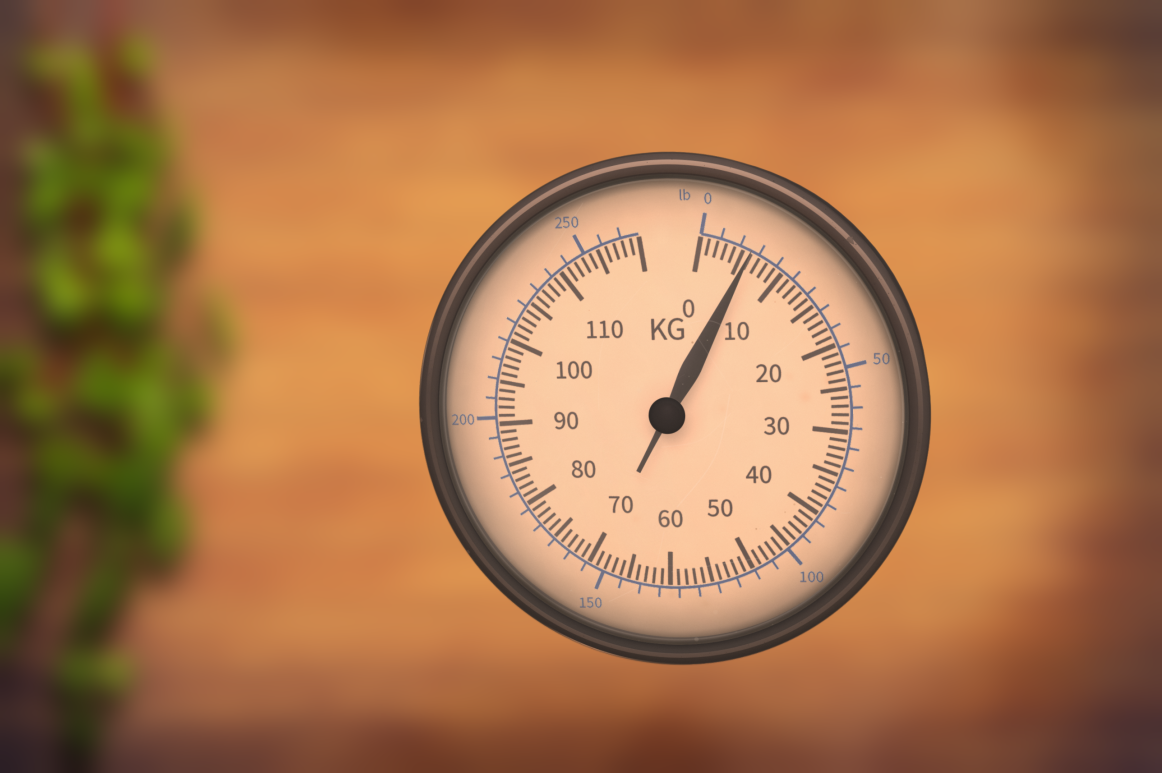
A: 6 kg
